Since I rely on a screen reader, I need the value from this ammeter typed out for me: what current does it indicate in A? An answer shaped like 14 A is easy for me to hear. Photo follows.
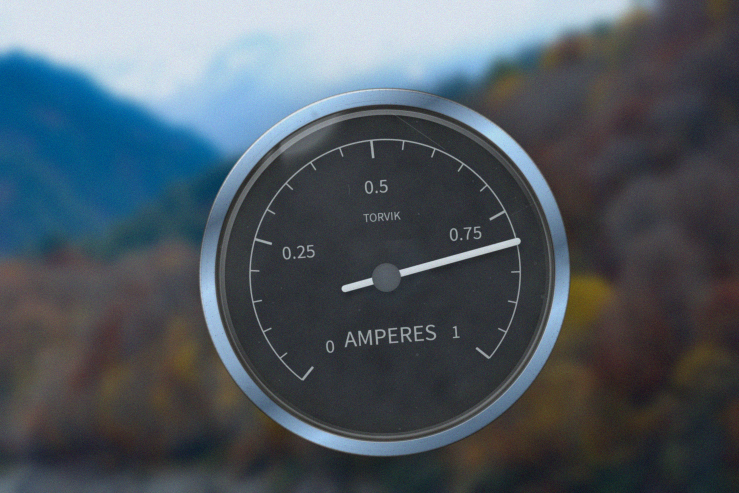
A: 0.8 A
